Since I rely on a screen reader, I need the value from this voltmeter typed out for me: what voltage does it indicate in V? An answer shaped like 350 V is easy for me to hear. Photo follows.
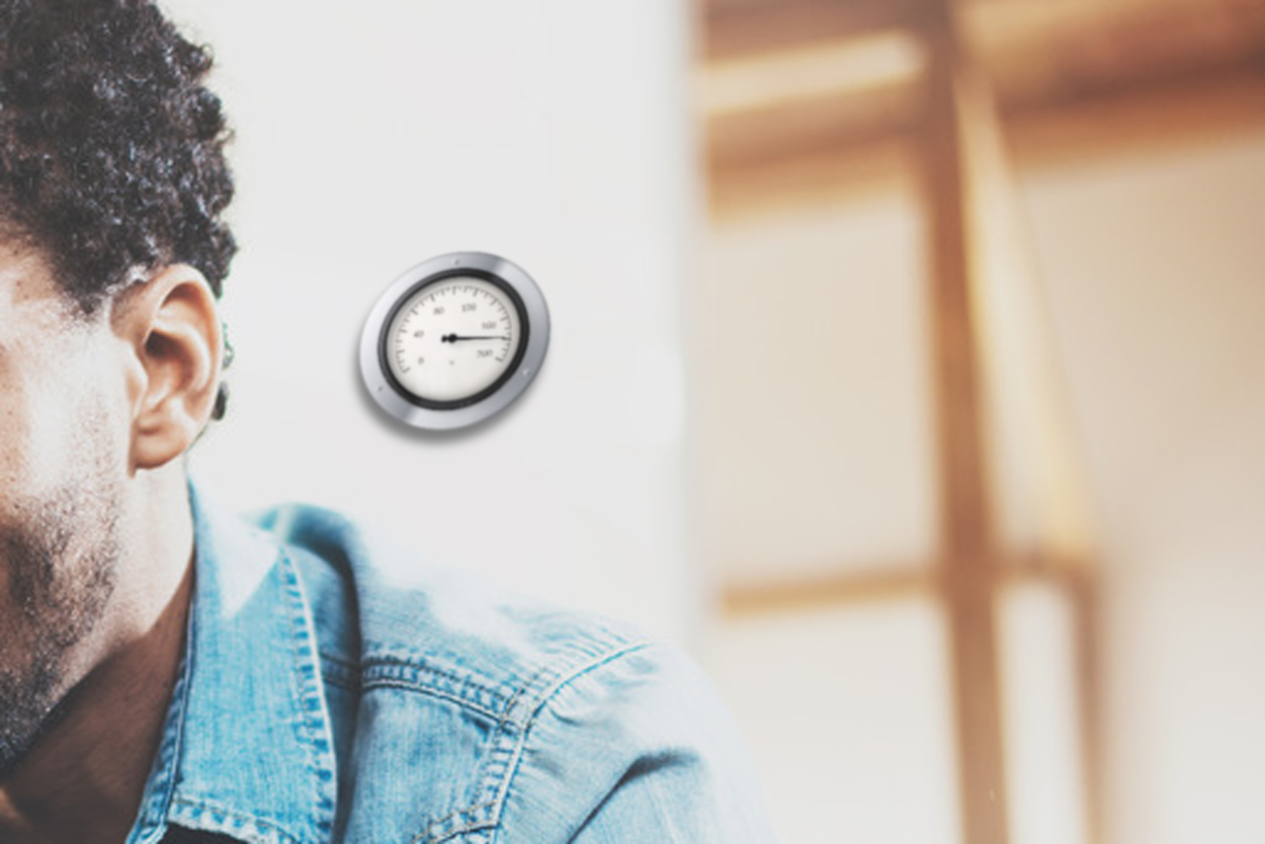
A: 180 V
